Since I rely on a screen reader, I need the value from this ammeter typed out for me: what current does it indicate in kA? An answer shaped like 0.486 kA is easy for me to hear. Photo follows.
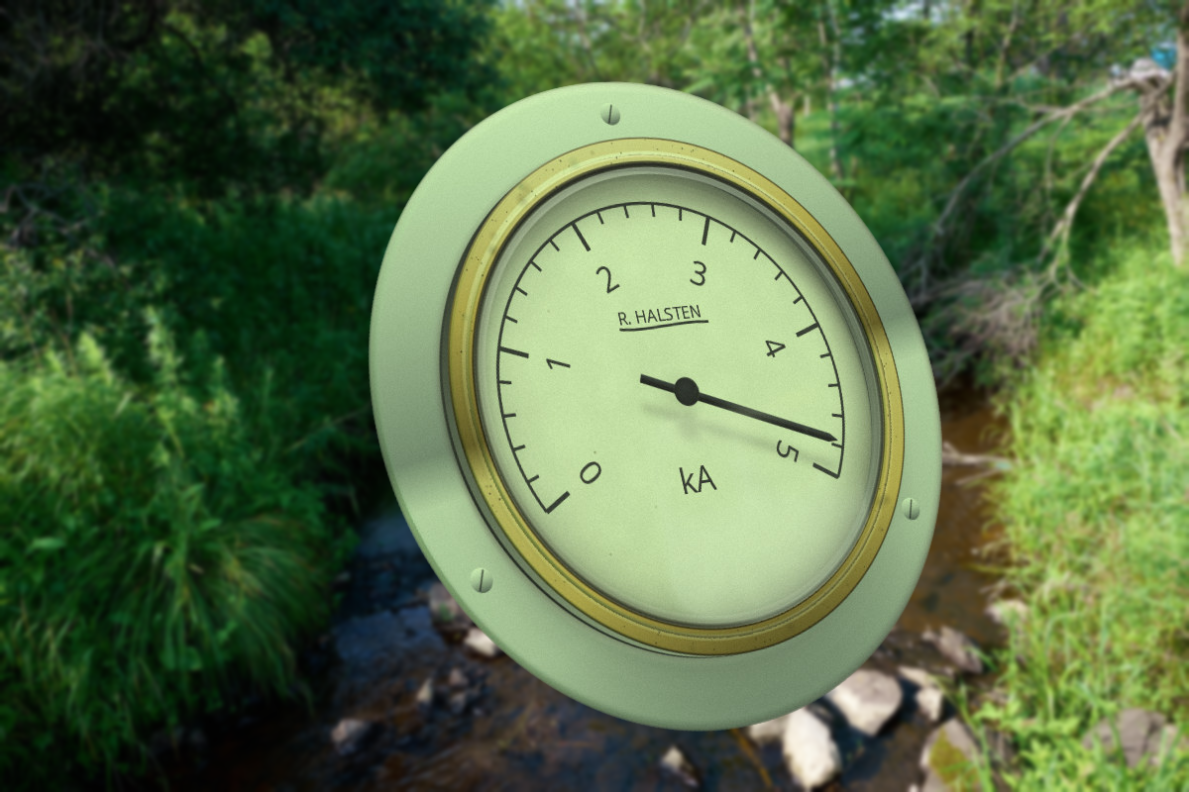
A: 4.8 kA
